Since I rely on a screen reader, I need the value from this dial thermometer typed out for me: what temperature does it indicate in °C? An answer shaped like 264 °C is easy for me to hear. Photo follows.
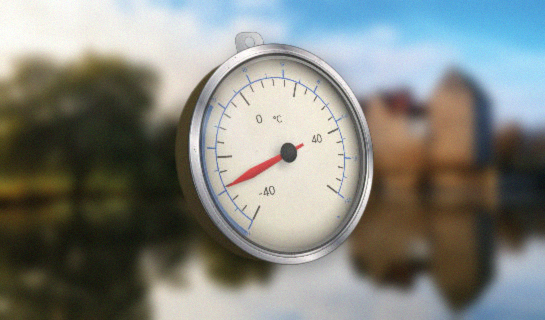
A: -28 °C
